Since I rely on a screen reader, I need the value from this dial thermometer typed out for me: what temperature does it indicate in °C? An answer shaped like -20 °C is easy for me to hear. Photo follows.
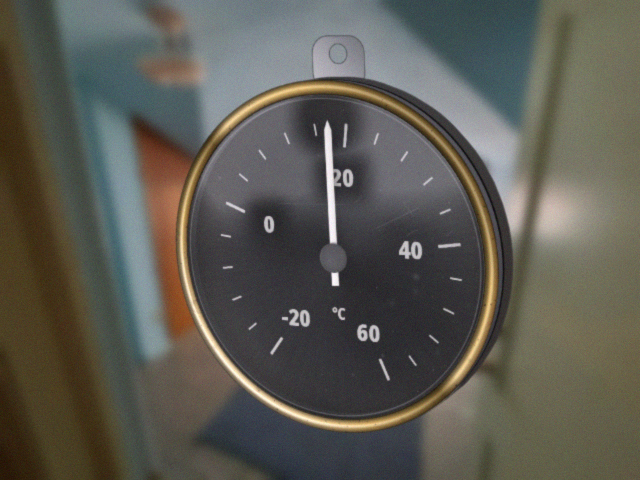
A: 18 °C
